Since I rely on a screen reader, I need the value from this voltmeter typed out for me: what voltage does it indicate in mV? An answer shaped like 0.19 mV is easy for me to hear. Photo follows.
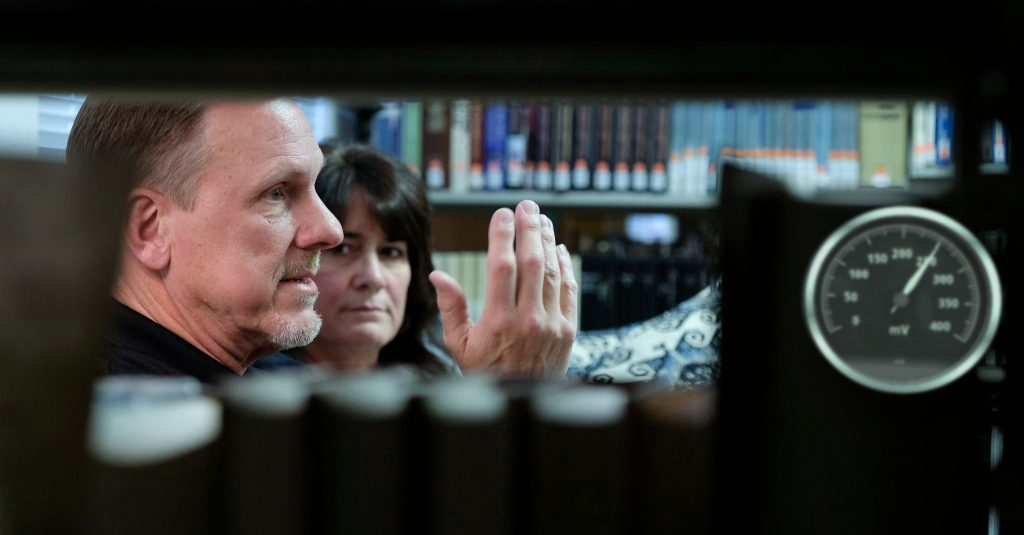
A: 250 mV
